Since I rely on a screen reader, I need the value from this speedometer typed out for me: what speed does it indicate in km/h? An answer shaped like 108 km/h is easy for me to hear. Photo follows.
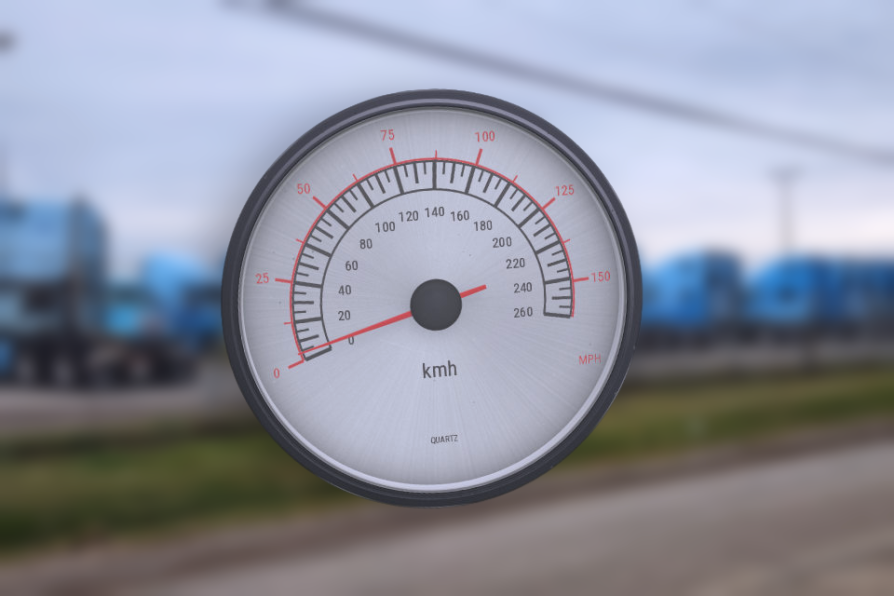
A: 5 km/h
